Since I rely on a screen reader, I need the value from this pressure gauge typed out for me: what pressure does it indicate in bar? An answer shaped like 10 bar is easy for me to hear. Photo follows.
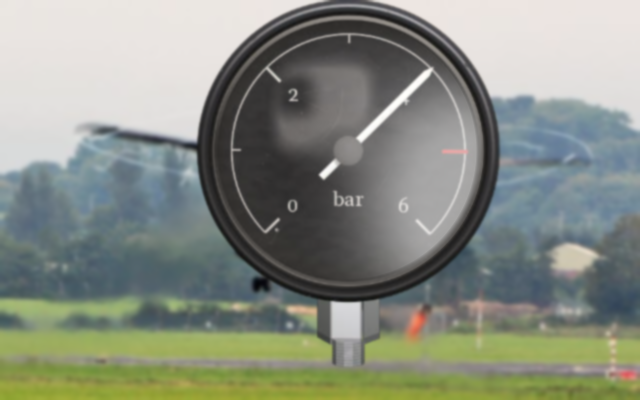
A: 4 bar
